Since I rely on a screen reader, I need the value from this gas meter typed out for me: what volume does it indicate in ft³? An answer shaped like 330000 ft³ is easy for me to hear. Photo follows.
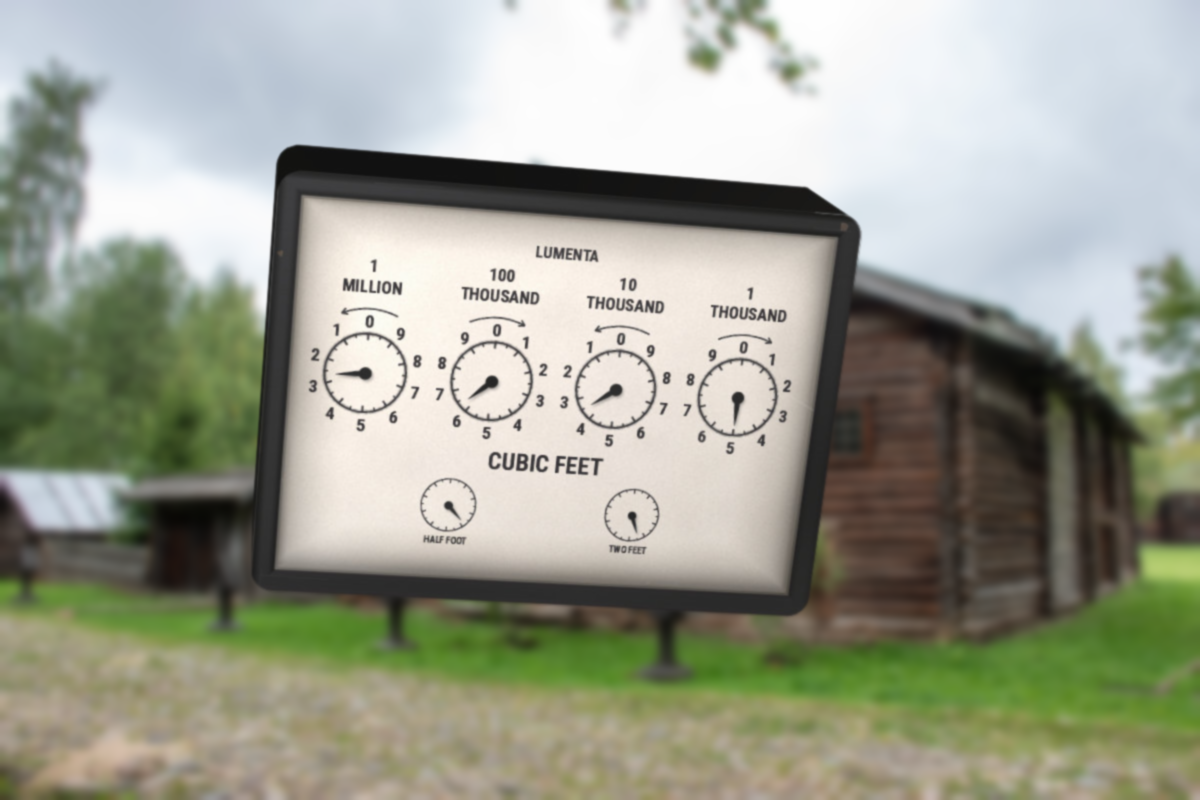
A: 263500 ft³
